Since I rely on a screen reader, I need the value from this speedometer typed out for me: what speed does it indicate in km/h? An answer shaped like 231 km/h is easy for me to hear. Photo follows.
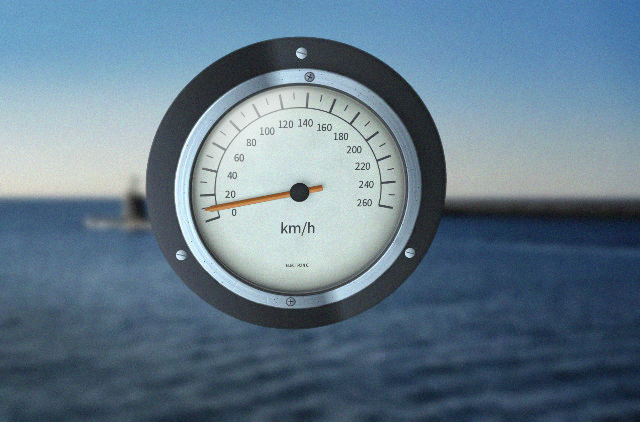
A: 10 km/h
